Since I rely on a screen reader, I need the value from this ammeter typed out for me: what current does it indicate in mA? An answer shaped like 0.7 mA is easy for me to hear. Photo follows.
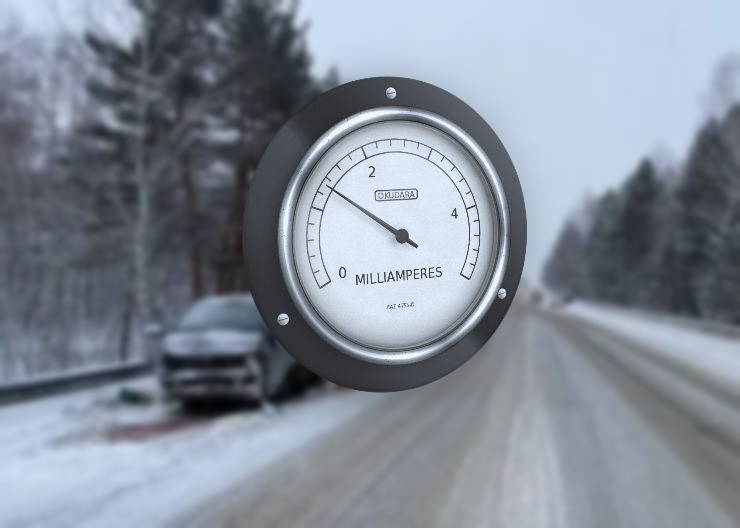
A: 1.3 mA
